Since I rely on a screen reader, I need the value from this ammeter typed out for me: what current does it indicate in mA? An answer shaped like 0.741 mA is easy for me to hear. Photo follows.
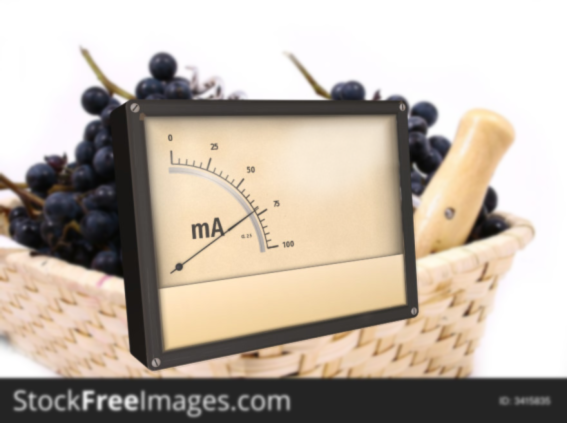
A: 70 mA
